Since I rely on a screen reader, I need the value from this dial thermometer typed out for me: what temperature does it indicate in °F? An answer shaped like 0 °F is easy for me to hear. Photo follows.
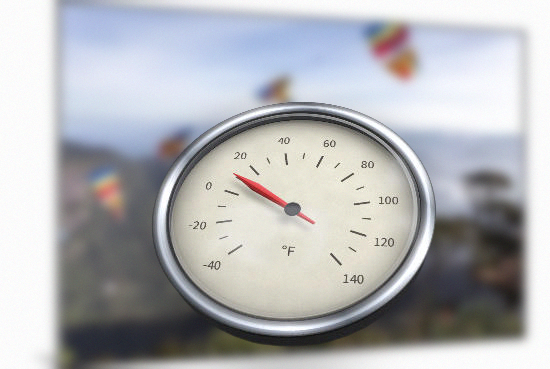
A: 10 °F
